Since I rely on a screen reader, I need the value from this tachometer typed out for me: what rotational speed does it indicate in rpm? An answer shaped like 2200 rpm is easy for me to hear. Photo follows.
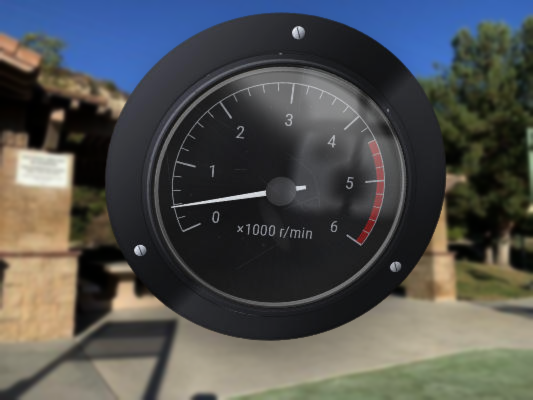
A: 400 rpm
